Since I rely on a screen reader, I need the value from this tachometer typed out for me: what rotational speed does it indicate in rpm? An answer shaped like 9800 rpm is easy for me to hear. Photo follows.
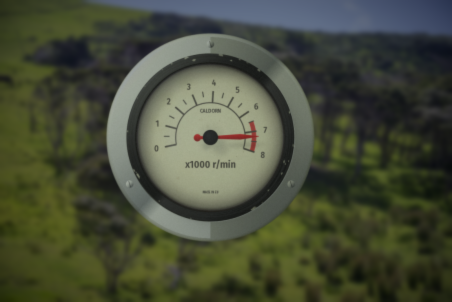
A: 7250 rpm
